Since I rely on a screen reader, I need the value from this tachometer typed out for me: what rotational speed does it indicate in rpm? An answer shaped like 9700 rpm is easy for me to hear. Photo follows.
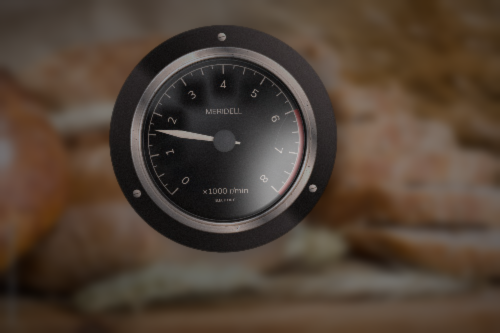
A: 1625 rpm
